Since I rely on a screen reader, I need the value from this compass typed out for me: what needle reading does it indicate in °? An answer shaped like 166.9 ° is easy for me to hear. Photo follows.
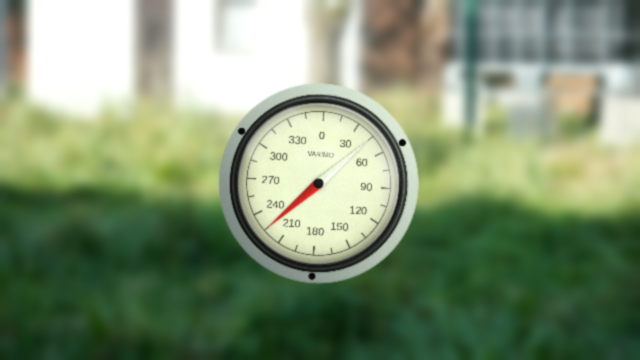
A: 225 °
